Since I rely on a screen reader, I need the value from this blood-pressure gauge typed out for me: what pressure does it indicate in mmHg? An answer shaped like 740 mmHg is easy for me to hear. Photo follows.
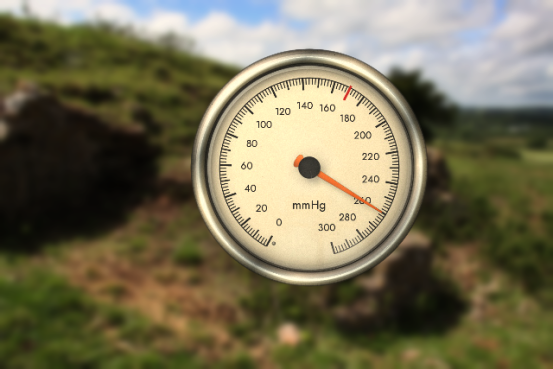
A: 260 mmHg
